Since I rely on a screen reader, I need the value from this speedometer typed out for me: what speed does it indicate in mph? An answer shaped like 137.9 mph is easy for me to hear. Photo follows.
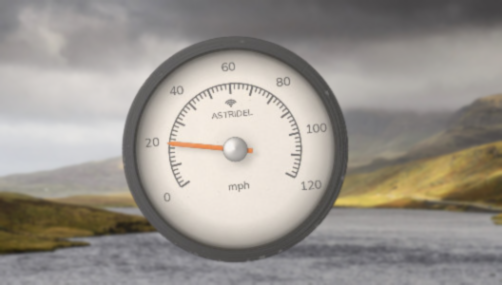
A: 20 mph
